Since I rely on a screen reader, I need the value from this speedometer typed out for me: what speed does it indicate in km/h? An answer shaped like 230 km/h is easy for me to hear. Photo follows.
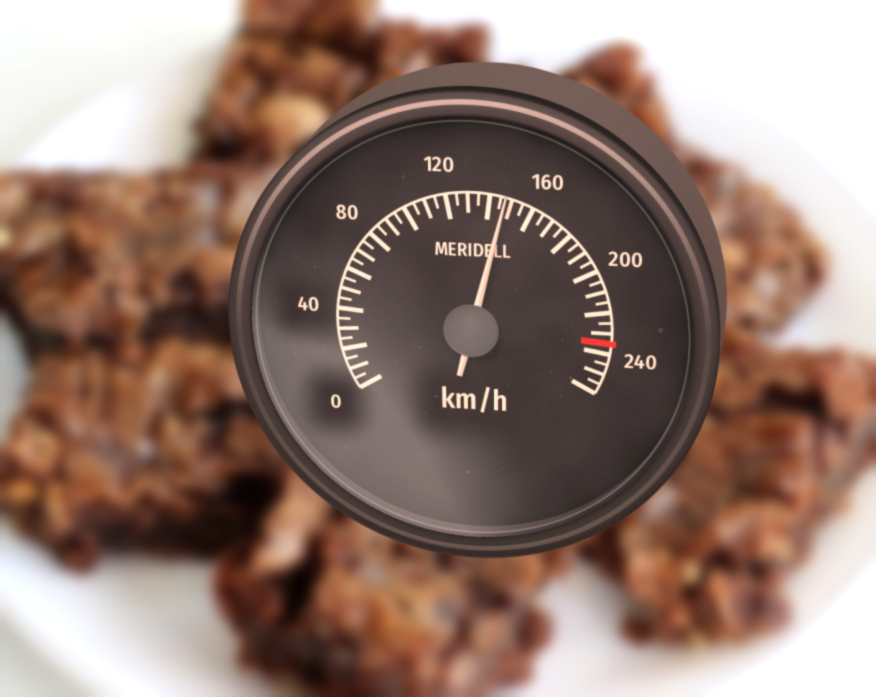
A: 147.5 km/h
